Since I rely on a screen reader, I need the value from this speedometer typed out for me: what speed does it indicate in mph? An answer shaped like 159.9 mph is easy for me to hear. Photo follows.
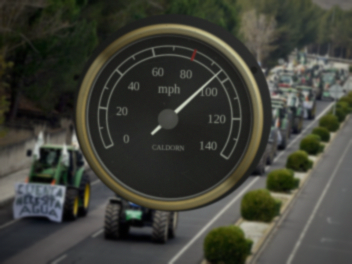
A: 95 mph
